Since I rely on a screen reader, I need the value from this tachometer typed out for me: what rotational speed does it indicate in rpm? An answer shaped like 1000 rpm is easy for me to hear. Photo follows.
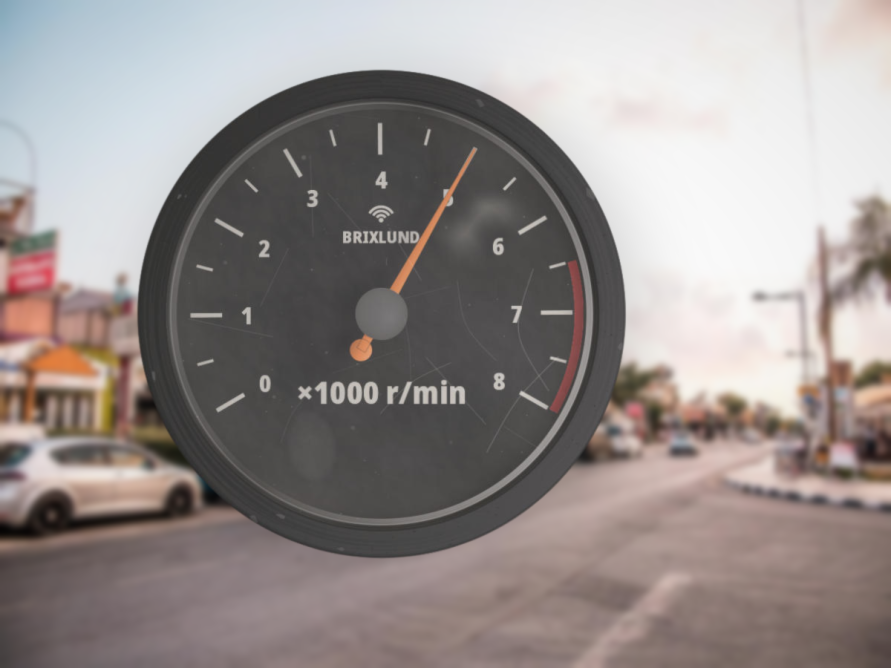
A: 5000 rpm
